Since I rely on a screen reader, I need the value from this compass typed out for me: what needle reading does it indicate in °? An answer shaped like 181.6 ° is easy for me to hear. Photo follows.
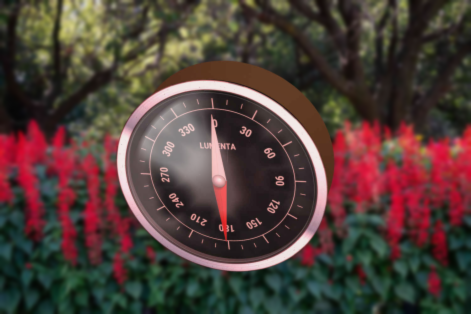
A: 180 °
